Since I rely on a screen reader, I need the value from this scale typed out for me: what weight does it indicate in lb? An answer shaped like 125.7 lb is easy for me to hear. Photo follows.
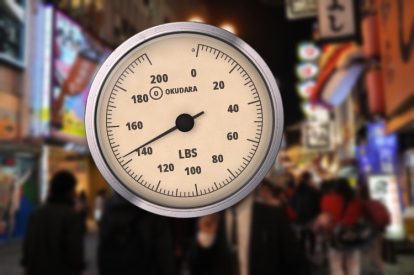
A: 144 lb
